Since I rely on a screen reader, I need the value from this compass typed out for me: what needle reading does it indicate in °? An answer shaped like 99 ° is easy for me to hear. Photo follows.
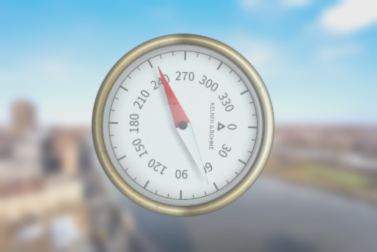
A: 245 °
